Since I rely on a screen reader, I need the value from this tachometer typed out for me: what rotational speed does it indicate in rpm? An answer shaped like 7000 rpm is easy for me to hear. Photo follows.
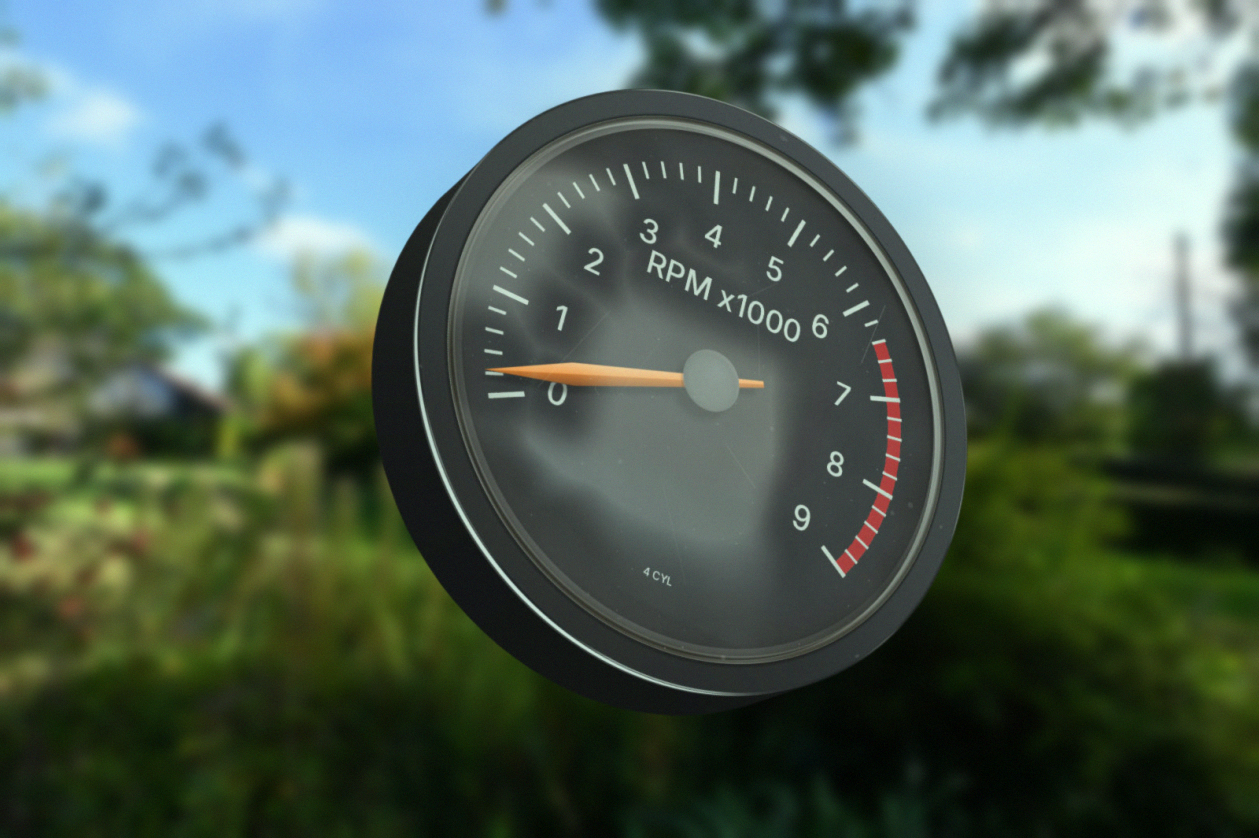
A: 200 rpm
